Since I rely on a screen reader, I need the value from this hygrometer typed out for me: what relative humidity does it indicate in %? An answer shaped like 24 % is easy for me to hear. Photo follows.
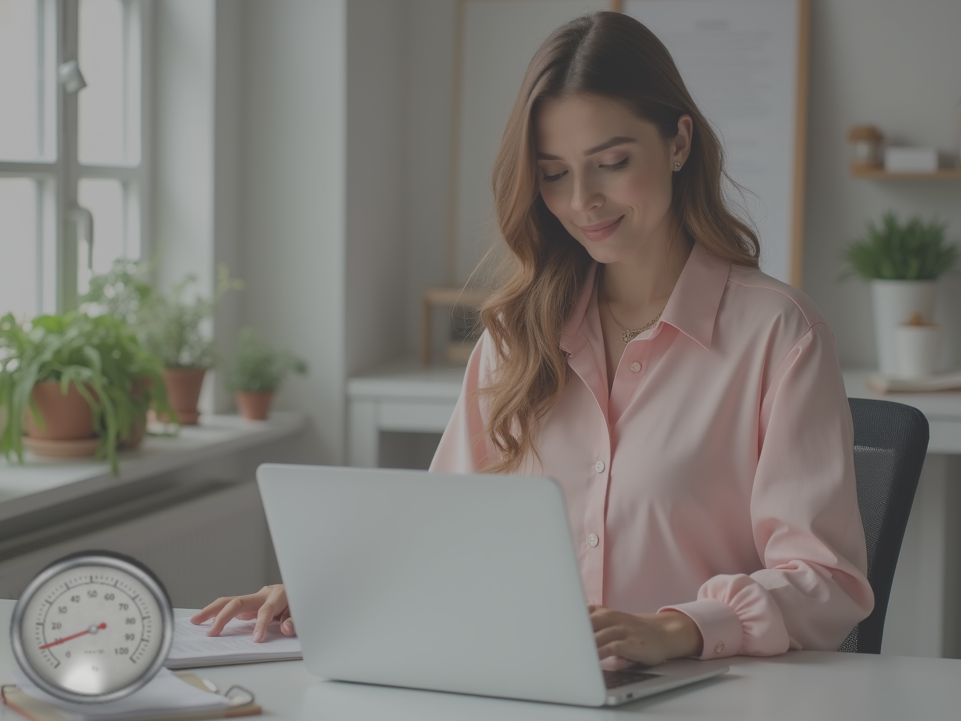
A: 10 %
